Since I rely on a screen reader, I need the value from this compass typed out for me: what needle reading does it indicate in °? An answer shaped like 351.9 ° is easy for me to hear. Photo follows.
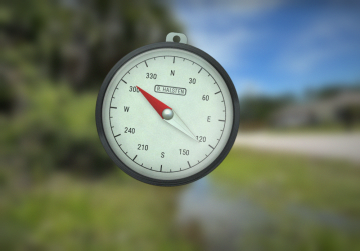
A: 305 °
